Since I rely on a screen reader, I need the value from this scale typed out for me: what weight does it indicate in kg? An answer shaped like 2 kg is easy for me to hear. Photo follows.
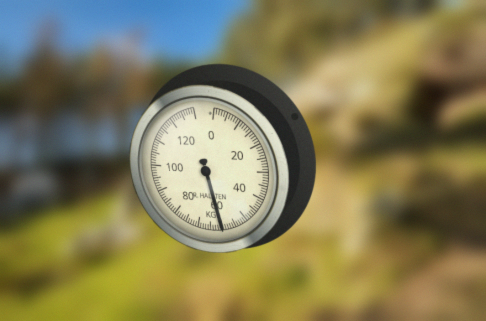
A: 60 kg
